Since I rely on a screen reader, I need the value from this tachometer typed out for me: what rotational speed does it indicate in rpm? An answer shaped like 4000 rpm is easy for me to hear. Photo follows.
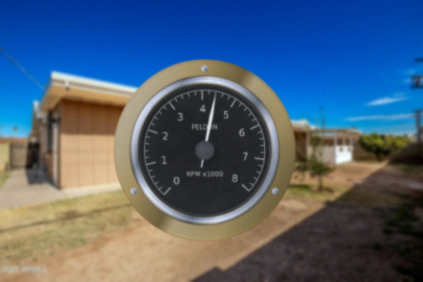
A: 4400 rpm
